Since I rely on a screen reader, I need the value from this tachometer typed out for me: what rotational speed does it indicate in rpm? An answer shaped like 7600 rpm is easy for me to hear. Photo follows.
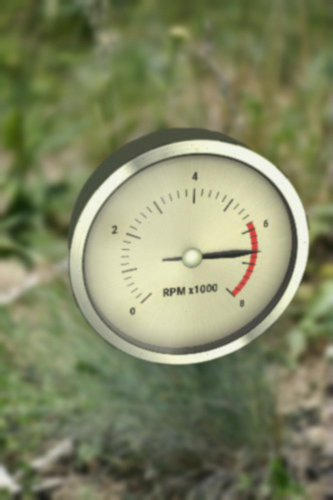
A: 6600 rpm
